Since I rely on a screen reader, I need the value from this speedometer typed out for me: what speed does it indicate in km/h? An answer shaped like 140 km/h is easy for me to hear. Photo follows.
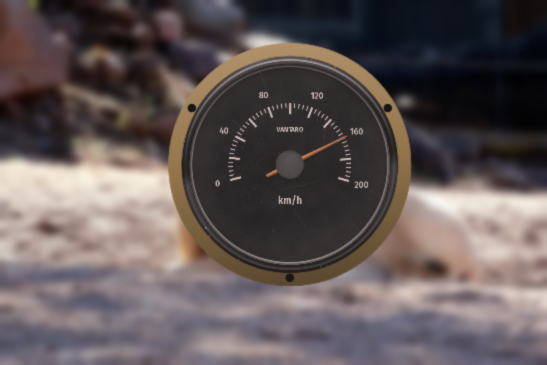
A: 160 km/h
